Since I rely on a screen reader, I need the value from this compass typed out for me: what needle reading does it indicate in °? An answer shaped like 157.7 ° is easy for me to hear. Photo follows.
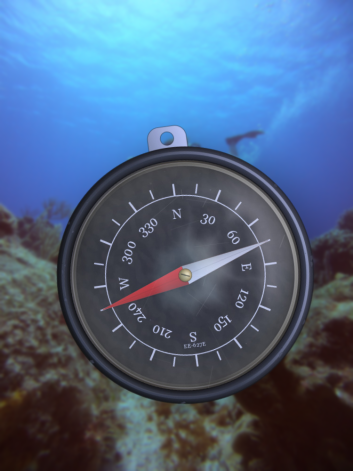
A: 255 °
